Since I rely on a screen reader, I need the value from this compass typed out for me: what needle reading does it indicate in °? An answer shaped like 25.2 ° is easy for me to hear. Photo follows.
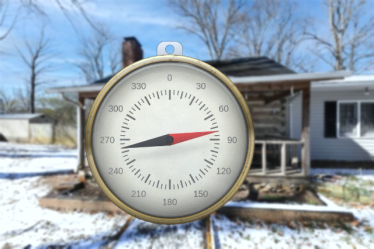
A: 80 °
